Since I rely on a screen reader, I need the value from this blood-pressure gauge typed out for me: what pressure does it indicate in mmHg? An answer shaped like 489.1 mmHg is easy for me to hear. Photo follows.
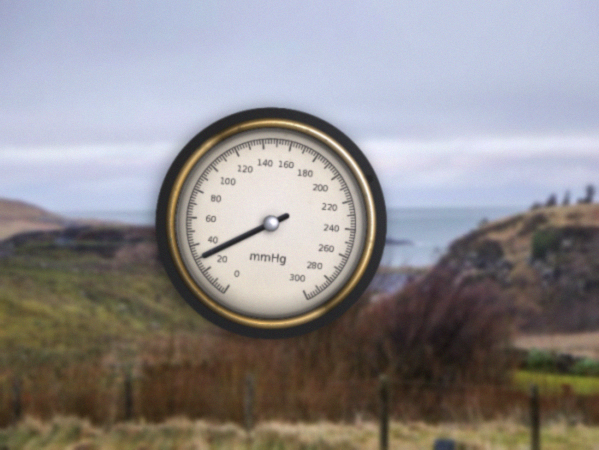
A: 30 mmHg
